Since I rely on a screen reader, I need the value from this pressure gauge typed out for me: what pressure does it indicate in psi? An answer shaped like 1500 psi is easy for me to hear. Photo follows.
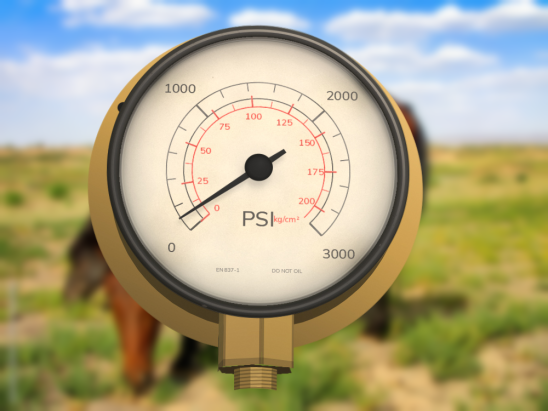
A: 100 psi
